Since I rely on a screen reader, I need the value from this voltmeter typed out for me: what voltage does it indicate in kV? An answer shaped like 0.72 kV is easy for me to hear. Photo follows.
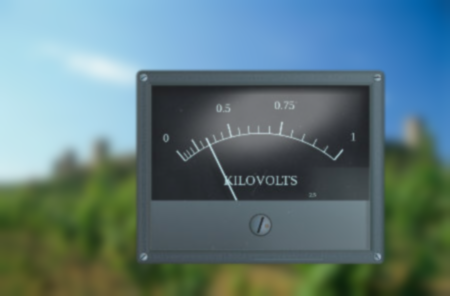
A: 0.35 kV
